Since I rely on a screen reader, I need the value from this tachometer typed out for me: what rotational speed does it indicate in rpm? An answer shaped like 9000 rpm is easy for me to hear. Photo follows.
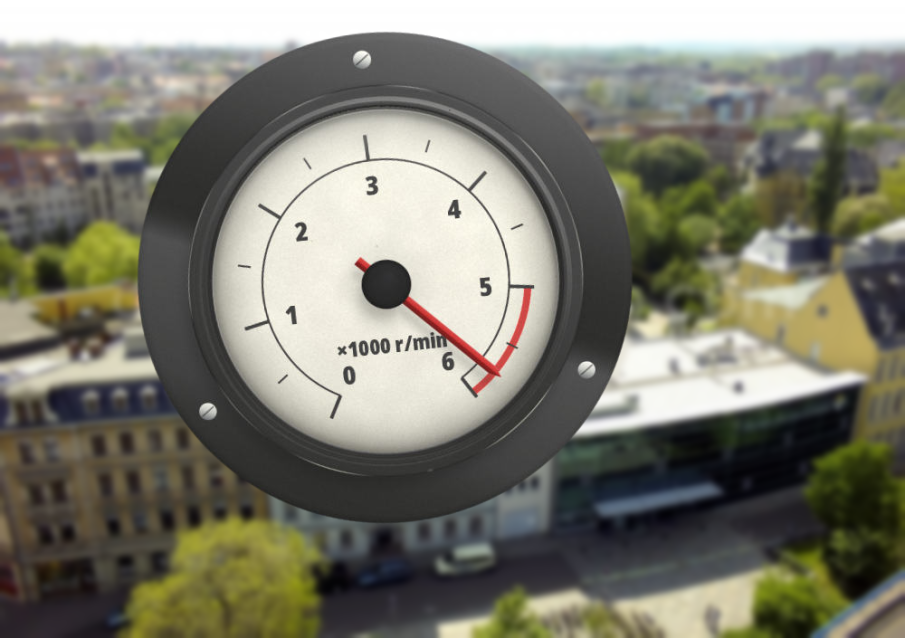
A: 5750 rpm
